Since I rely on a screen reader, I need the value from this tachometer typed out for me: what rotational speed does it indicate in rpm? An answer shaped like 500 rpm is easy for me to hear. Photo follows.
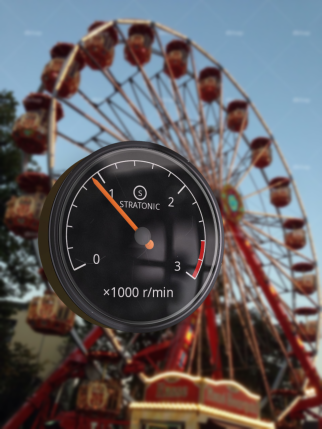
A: 900 rpm
